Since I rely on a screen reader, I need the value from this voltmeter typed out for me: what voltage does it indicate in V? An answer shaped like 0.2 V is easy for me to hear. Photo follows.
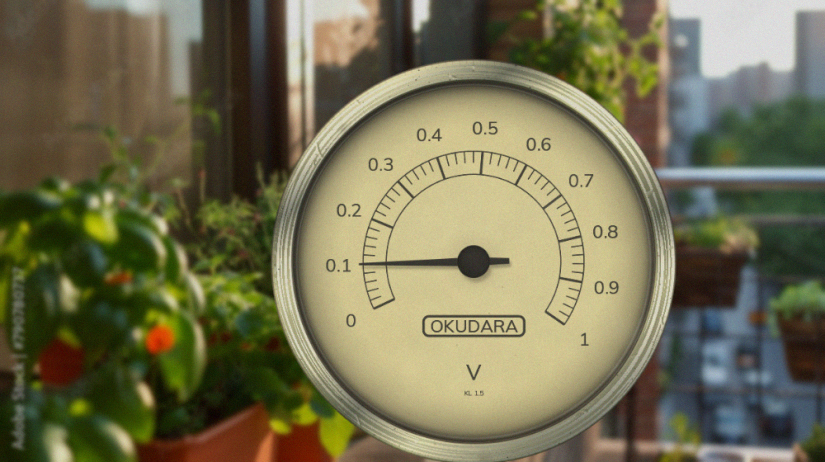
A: 0.1 V
